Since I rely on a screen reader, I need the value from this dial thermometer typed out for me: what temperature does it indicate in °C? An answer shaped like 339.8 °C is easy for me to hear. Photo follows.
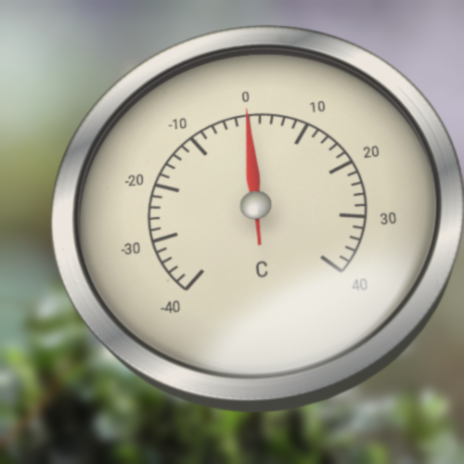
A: 0 °C
